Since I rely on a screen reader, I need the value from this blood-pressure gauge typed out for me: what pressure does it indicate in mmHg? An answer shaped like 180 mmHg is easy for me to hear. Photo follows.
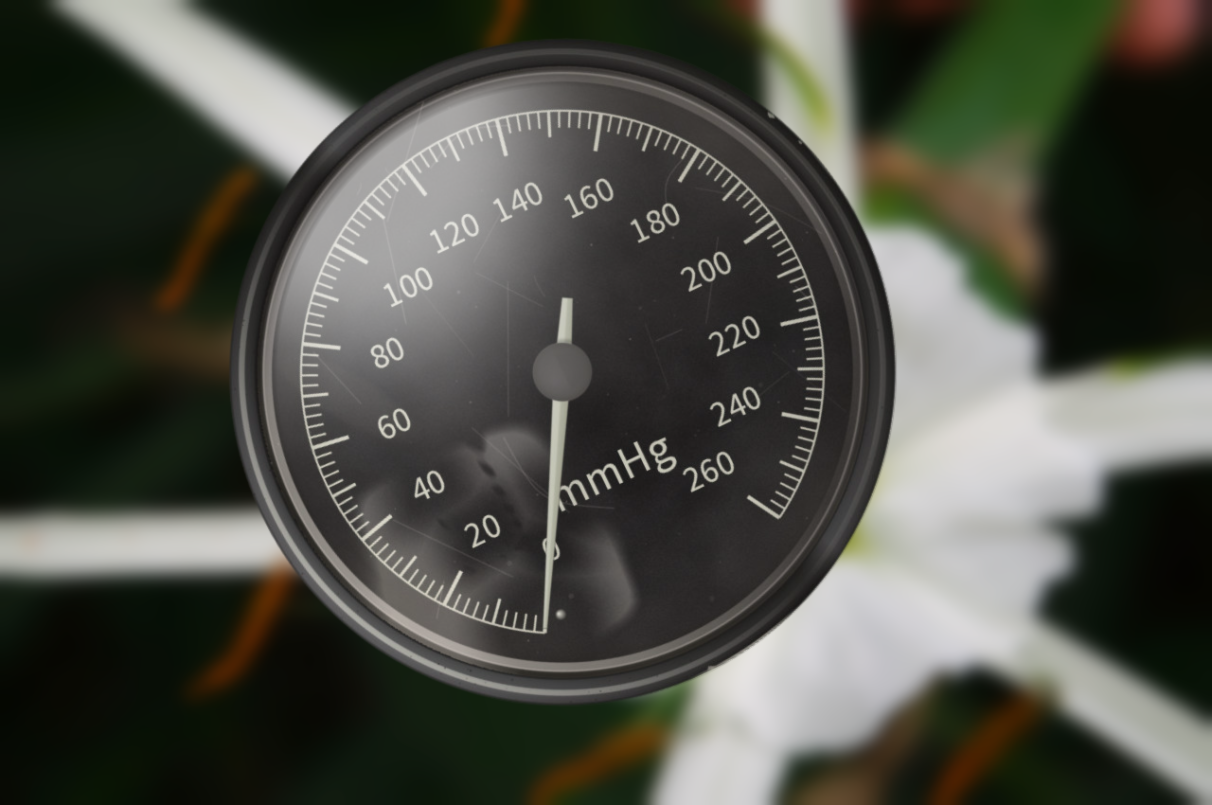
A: 0 mmHg
